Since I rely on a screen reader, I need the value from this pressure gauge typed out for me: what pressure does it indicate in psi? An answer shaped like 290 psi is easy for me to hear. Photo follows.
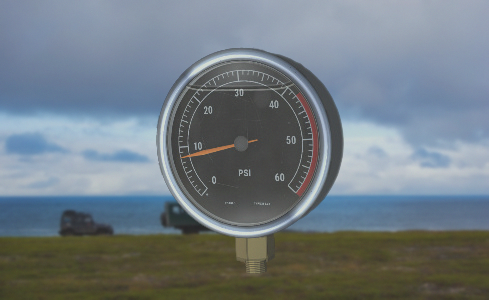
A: 8 psi
